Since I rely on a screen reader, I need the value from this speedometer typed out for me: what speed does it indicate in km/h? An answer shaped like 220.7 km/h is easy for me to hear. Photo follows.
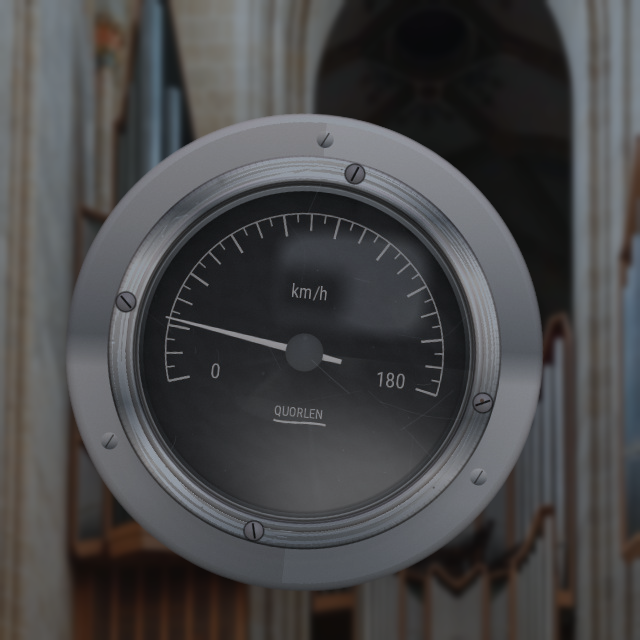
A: 22.5 km/h
